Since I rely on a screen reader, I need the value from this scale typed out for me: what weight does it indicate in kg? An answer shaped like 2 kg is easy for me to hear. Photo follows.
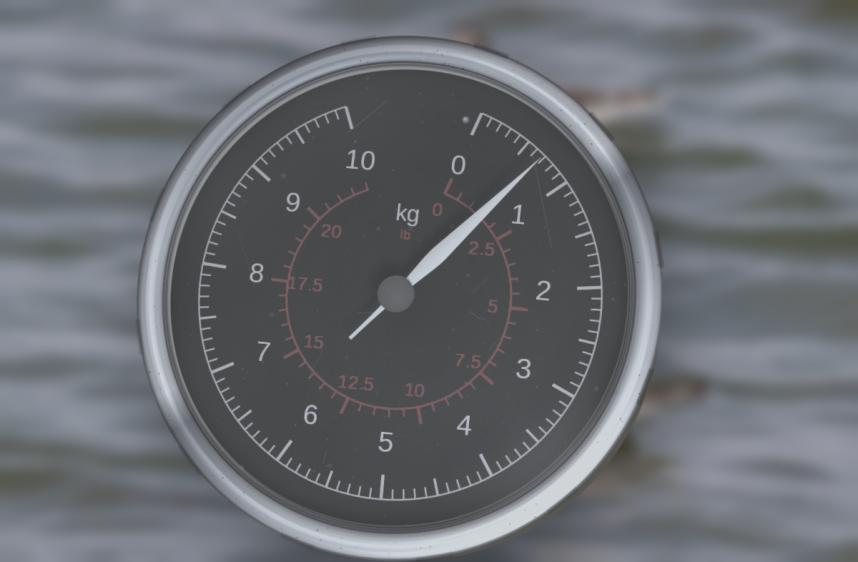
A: 0.7 kg
